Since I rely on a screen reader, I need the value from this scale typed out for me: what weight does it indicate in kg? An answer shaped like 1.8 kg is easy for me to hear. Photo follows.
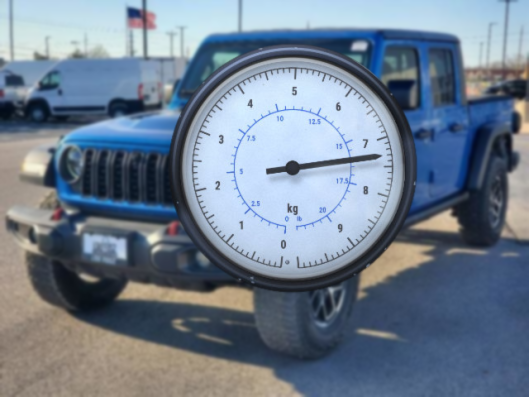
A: 7.3 kg
